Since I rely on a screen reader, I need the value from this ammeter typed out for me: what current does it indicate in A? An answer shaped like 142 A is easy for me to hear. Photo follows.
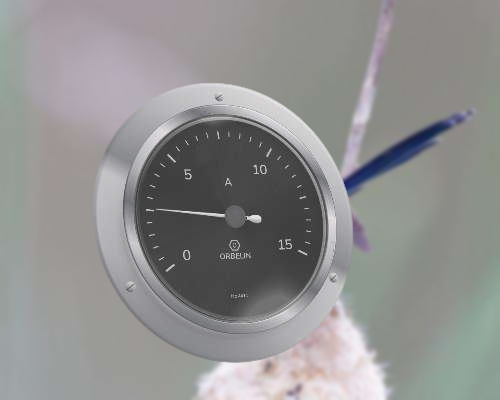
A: 2.5 A
